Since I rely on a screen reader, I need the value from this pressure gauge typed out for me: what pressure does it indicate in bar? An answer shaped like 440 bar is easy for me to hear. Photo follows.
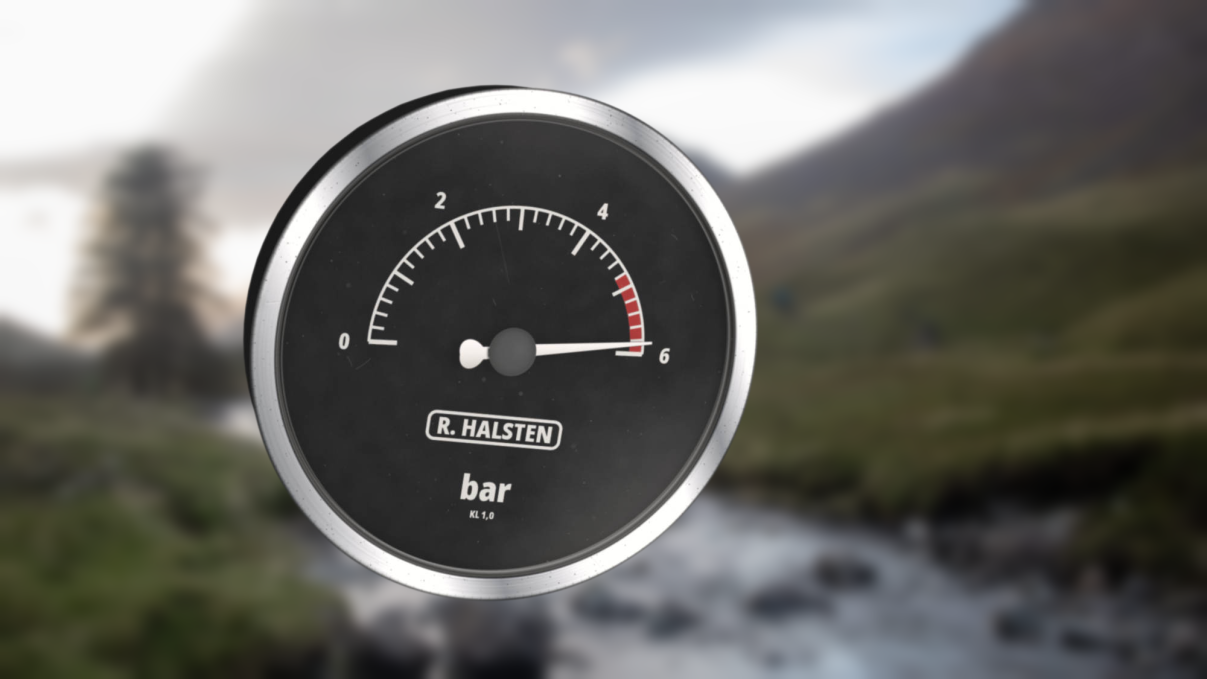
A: 5.8 bar
